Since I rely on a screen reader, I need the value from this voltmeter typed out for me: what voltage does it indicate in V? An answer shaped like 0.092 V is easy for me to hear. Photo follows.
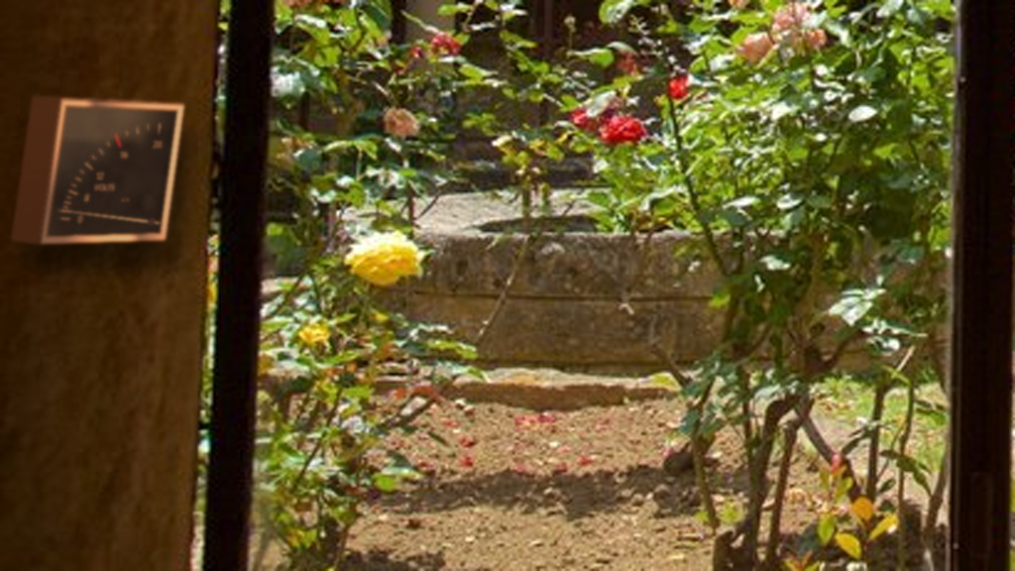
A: 4 V
